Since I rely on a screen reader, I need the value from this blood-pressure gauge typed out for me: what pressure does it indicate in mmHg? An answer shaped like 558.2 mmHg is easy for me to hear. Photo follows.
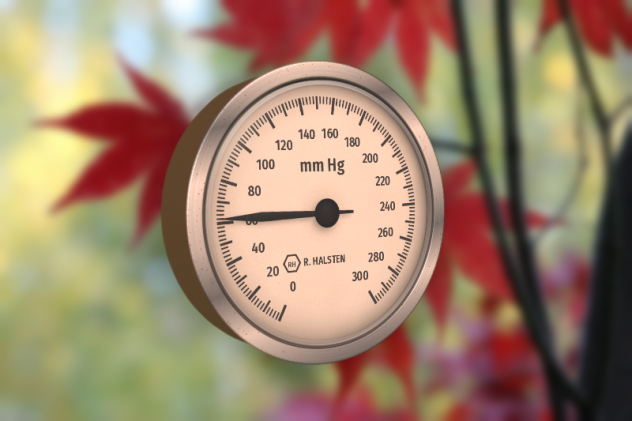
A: 62 mmHg
